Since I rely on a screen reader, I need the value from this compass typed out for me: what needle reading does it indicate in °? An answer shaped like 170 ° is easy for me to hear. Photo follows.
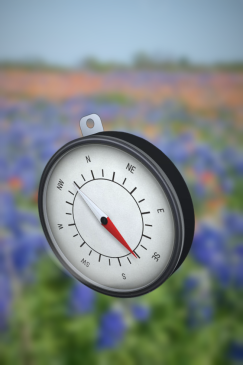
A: 150 °
